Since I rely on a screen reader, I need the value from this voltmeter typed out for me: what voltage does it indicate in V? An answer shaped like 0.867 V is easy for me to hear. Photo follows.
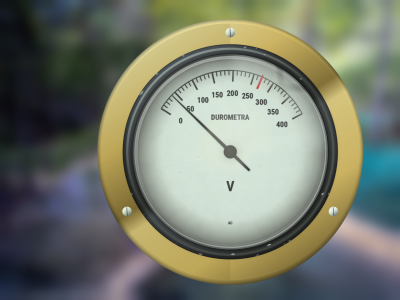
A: 40 V
